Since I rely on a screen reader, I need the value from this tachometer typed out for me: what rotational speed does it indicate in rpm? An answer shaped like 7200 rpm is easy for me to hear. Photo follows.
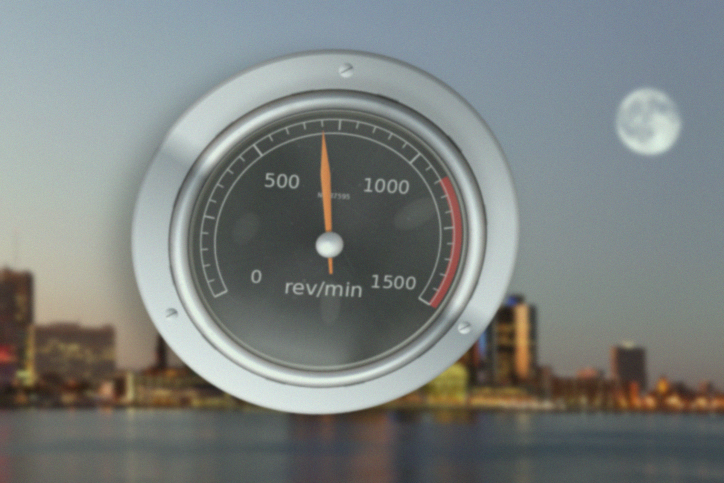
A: 700 rpm
